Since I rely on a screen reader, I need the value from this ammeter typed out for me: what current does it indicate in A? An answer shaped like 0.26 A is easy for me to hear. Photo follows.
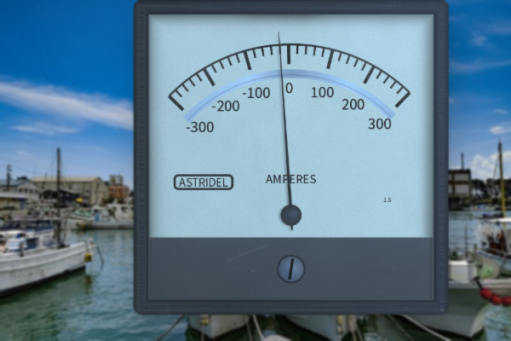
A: -20 A
